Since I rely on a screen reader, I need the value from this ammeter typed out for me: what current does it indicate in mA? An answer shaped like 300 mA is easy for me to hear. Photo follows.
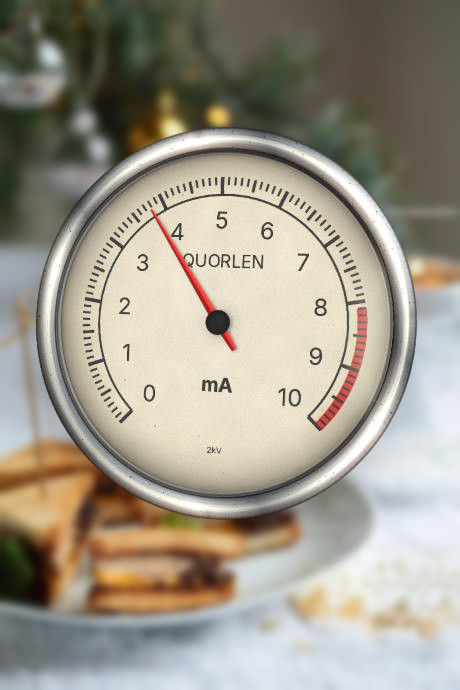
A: 3.8 mA
